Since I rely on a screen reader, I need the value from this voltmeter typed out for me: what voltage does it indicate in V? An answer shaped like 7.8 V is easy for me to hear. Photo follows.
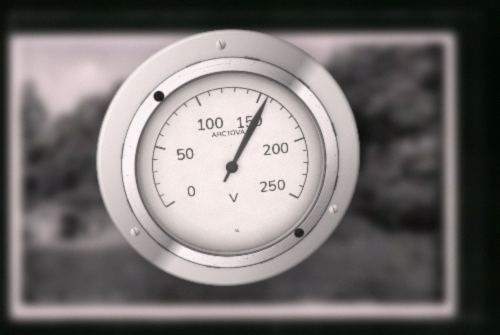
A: 155 V
